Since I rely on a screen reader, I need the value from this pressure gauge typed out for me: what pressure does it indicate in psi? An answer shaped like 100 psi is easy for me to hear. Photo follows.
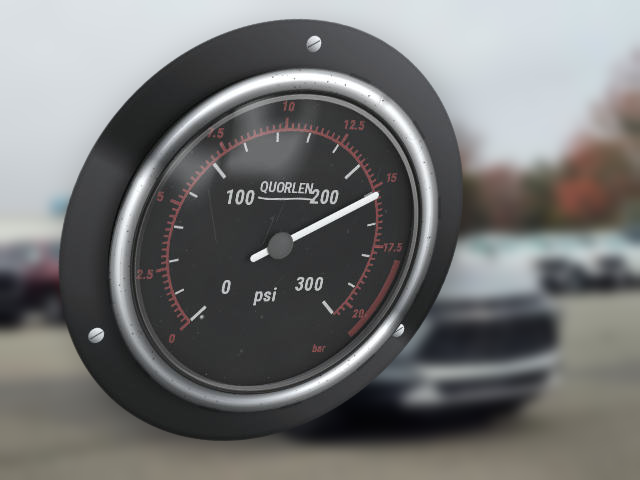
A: 220 psi
